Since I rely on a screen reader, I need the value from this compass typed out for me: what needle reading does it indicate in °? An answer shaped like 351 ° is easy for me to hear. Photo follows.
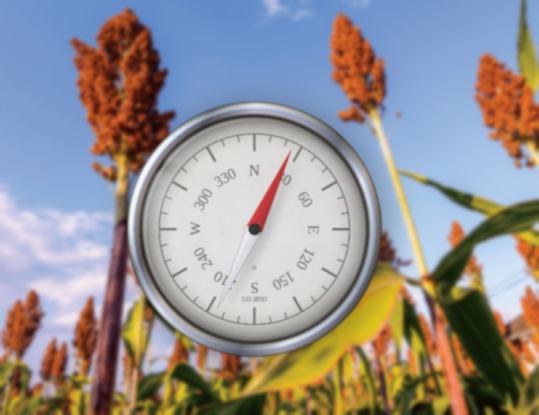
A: 25 °
